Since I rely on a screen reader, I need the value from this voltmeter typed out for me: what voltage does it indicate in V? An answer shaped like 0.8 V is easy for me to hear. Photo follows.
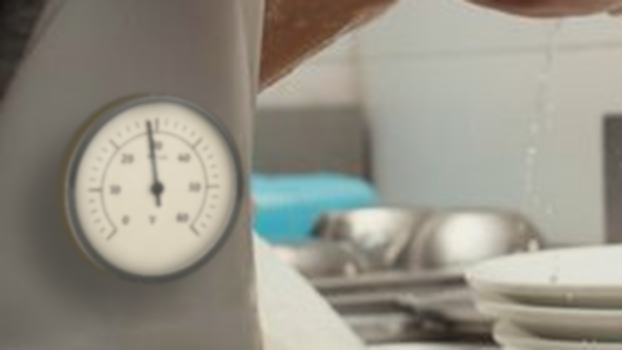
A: 28 V
